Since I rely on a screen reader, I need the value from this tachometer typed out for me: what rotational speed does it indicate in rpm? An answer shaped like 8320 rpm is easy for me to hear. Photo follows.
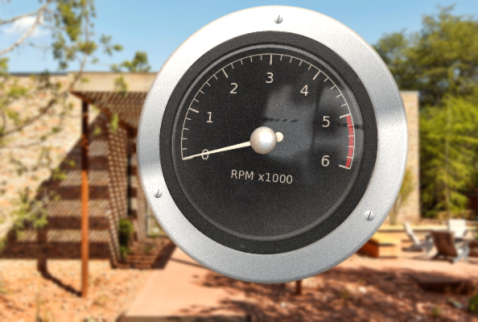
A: 0 rpm
